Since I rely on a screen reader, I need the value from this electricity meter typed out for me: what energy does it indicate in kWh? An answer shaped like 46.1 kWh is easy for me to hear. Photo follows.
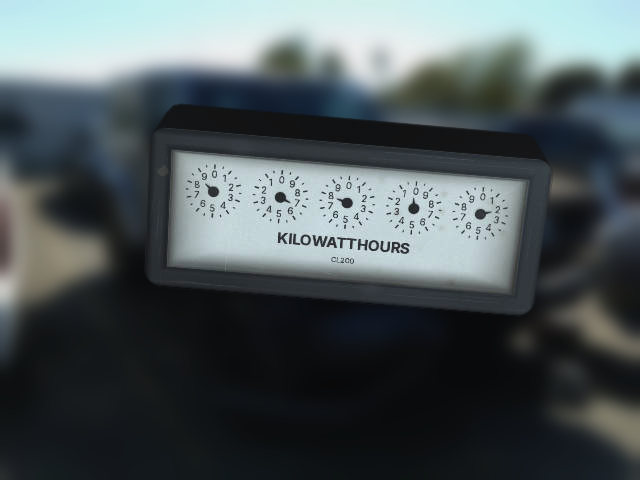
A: 86802 kWh
